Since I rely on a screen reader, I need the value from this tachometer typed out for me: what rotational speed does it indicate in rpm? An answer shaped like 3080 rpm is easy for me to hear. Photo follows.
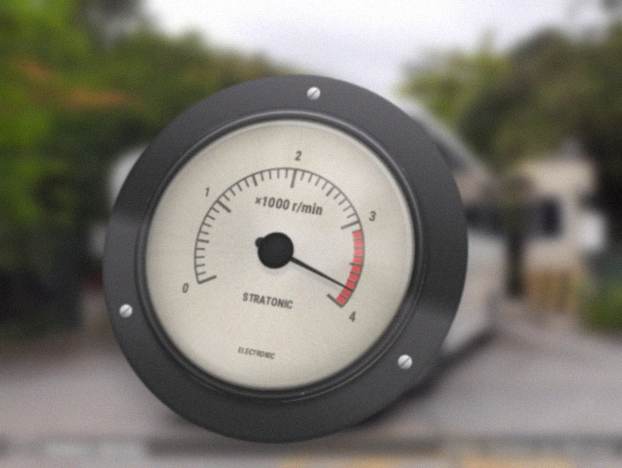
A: 3800 rpm
